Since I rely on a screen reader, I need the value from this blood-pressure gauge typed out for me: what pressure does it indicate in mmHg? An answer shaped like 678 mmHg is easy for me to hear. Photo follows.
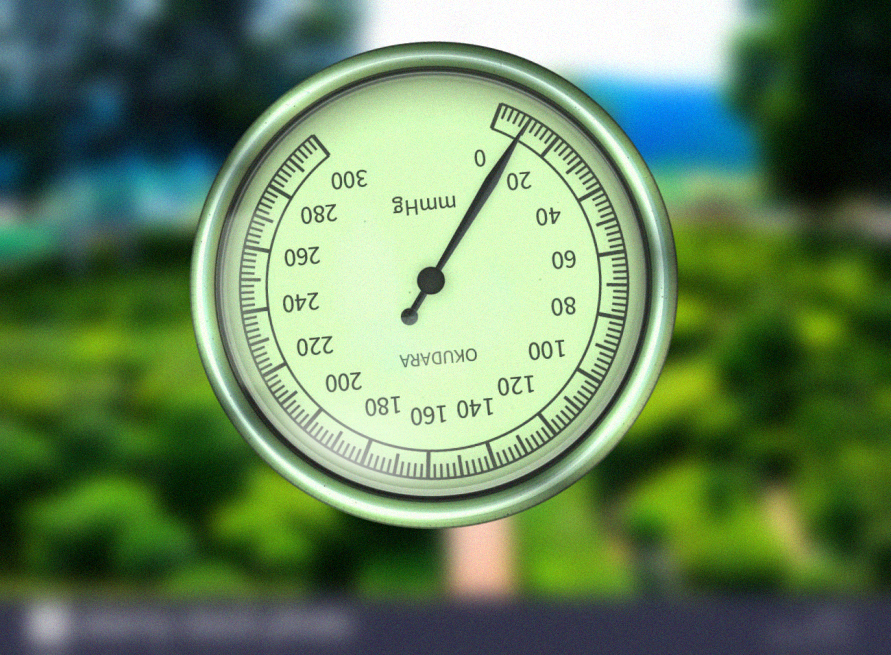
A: 10 mmHg
